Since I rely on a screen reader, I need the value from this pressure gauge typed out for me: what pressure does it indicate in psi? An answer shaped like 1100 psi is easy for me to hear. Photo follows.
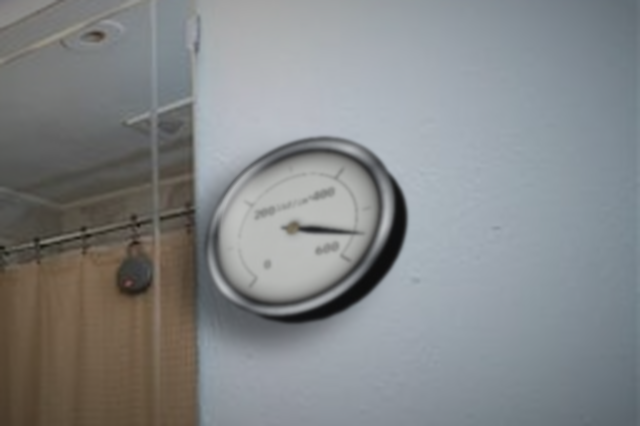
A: 550 psi
